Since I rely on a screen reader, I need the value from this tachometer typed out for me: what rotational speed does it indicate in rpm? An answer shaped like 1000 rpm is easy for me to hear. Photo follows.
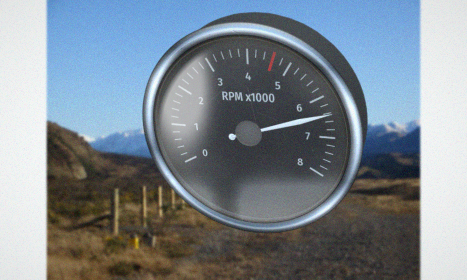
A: 6400 rpm
